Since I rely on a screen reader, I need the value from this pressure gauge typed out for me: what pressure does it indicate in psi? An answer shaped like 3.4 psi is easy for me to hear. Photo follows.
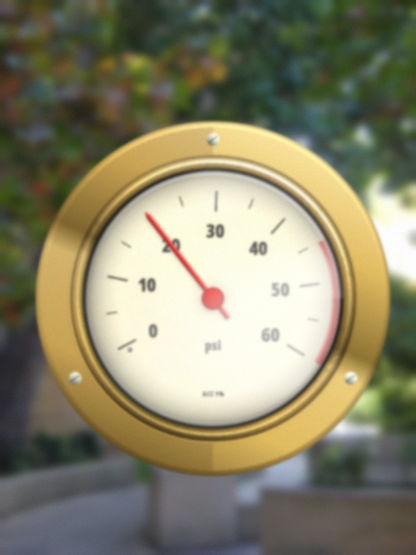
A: 20 psi
